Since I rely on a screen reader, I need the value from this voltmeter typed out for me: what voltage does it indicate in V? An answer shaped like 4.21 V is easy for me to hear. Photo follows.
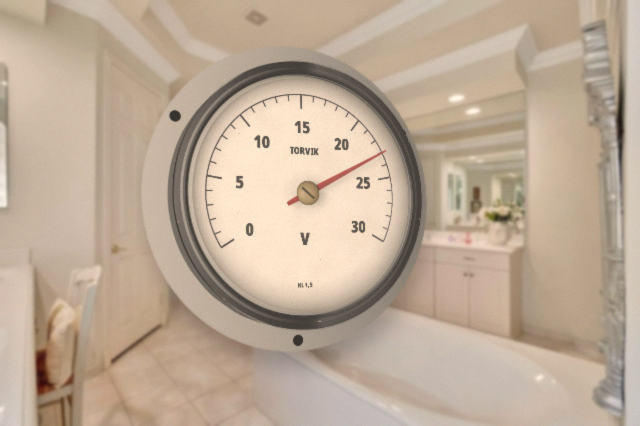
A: 23 V
